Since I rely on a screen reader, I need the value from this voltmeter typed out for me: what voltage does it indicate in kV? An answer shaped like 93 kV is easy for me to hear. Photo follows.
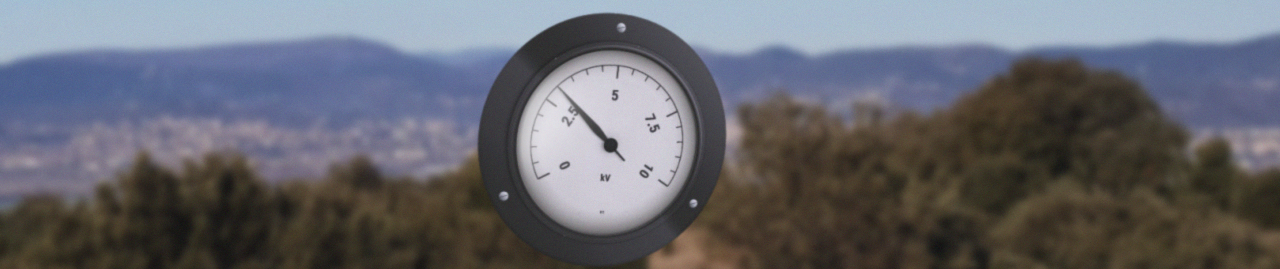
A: 3 kV
